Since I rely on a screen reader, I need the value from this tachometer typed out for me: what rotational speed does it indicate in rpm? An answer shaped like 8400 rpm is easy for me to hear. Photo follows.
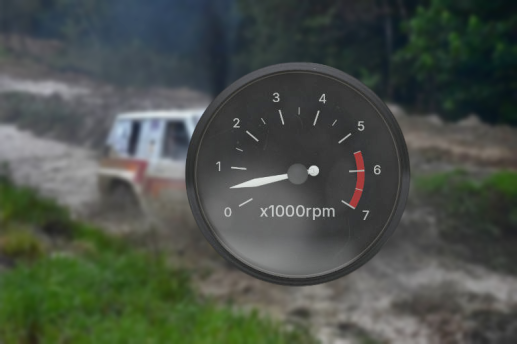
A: 500 rpm
